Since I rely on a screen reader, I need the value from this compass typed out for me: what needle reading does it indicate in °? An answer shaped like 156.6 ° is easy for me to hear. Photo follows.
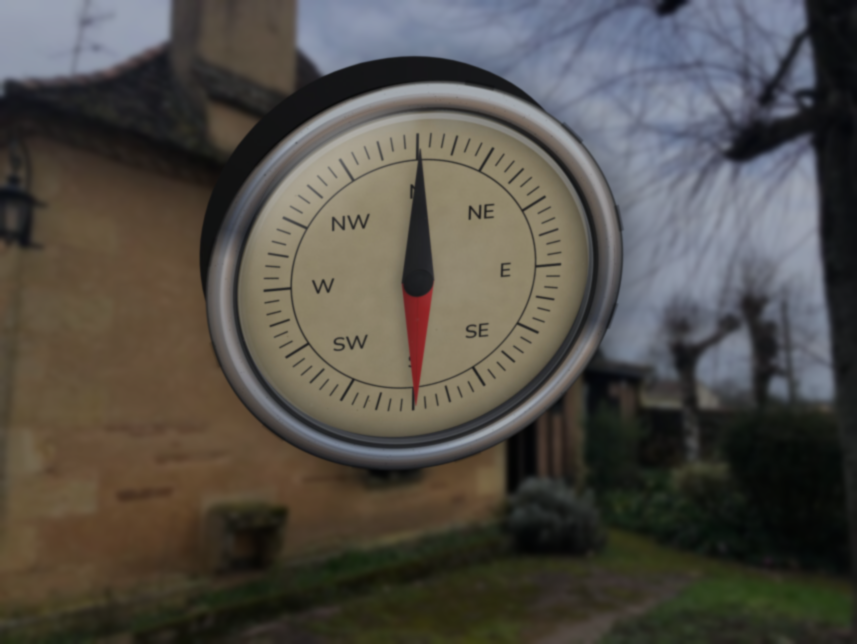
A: 180 °
